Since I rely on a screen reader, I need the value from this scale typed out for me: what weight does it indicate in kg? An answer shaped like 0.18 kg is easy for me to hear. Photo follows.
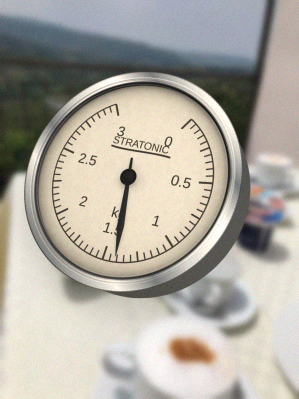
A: 1.4 kg
